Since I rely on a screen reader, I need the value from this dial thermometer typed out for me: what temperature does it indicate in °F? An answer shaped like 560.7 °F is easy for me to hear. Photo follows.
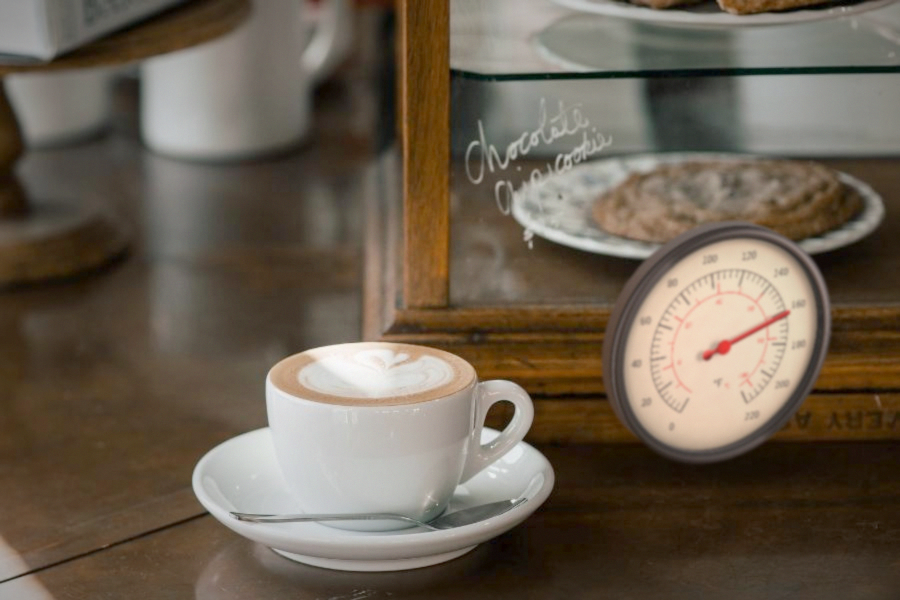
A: 160 °F
